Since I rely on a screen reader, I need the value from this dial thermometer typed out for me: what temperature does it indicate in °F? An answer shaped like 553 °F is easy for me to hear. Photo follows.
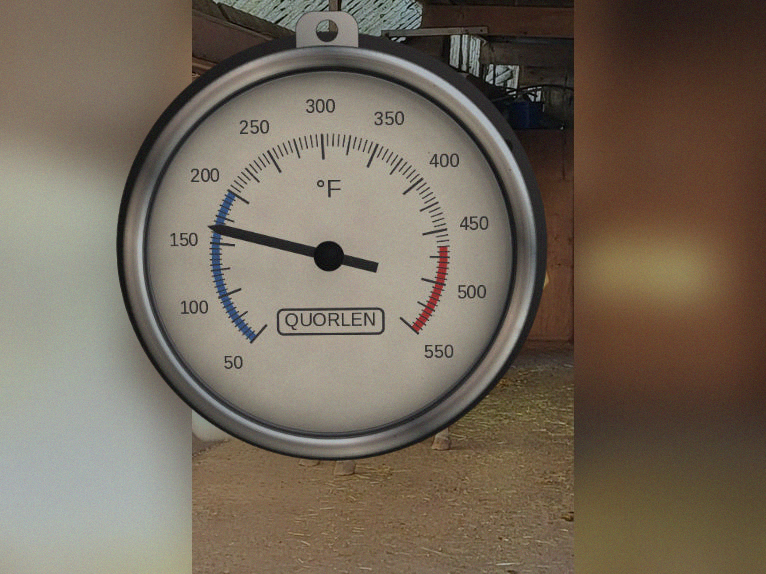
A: 165 °F
